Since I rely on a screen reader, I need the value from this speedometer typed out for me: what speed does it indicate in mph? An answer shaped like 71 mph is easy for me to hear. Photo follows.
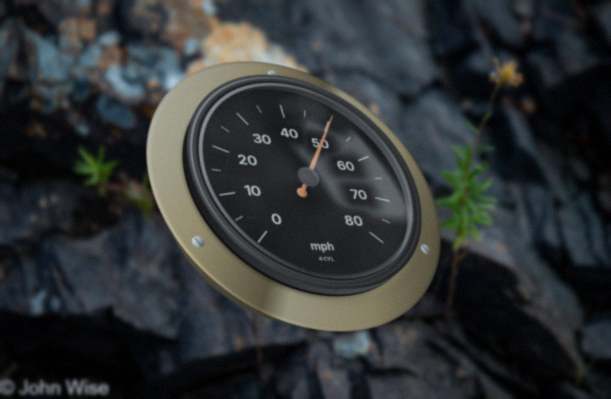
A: 50 mph
